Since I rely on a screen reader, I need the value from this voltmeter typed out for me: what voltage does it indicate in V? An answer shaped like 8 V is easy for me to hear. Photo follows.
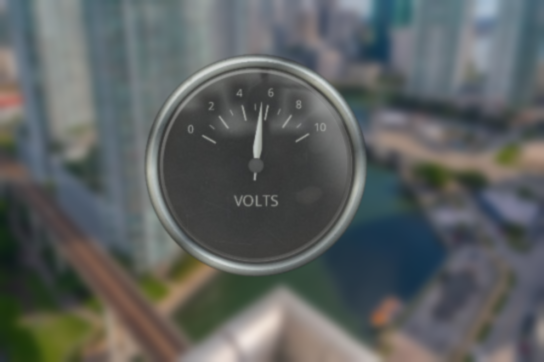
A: 5.5 V
